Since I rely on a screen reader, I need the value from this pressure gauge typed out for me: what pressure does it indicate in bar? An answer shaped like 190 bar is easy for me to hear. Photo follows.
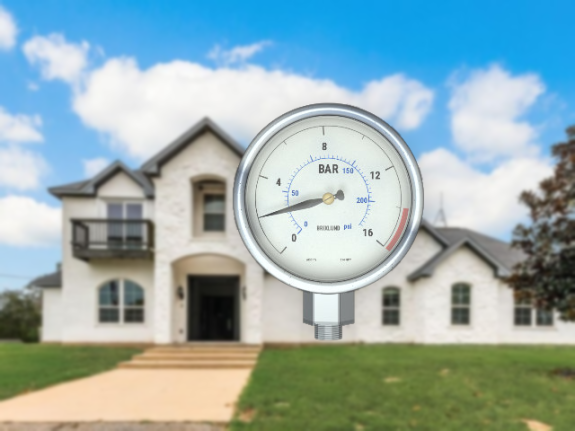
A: 2 bar
